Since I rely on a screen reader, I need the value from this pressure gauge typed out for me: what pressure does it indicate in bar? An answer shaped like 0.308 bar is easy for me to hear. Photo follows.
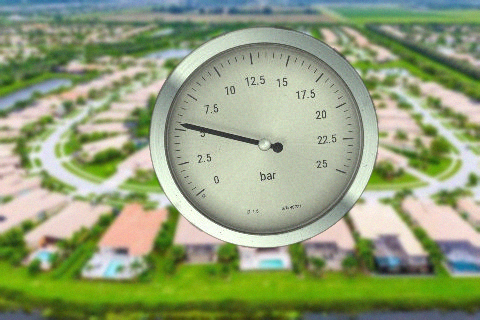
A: 5.5 bar
